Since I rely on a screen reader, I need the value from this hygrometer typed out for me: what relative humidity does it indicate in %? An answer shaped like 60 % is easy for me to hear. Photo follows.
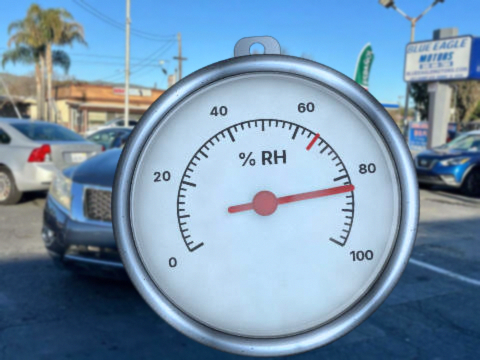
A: 84 %
